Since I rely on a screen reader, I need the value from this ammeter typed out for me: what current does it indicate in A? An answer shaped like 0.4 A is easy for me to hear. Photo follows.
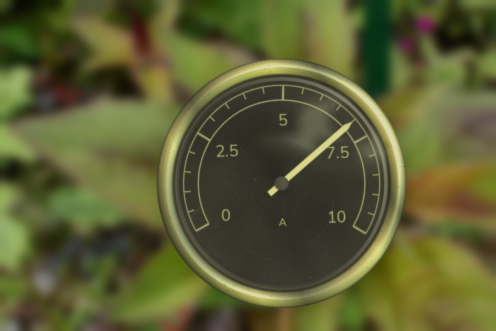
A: 7 A
